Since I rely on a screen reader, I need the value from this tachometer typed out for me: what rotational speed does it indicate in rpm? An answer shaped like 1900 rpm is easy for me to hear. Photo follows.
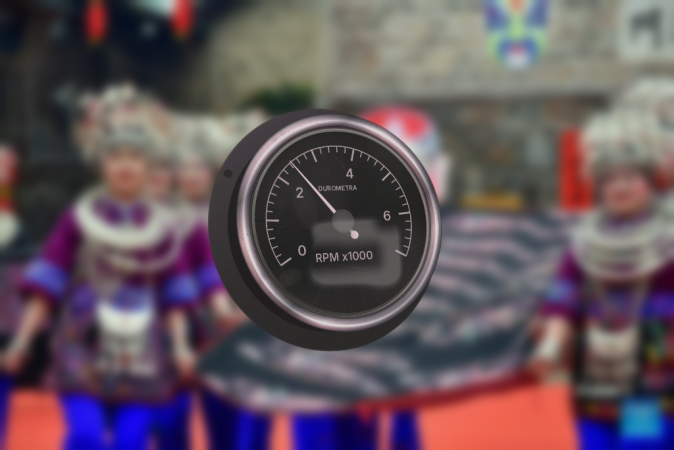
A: 2400 rpm
